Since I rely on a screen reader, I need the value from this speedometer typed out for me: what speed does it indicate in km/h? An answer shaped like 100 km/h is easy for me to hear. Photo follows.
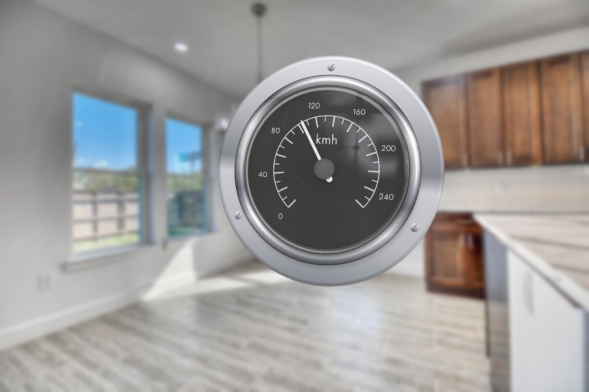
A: 105 km/h
